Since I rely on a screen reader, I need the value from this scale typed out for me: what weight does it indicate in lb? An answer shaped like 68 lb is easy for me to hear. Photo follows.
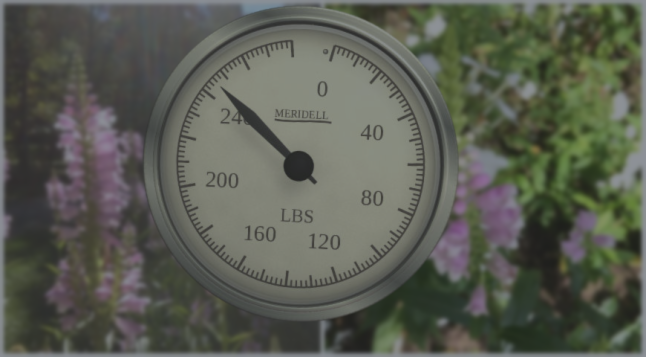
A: 246 lb
